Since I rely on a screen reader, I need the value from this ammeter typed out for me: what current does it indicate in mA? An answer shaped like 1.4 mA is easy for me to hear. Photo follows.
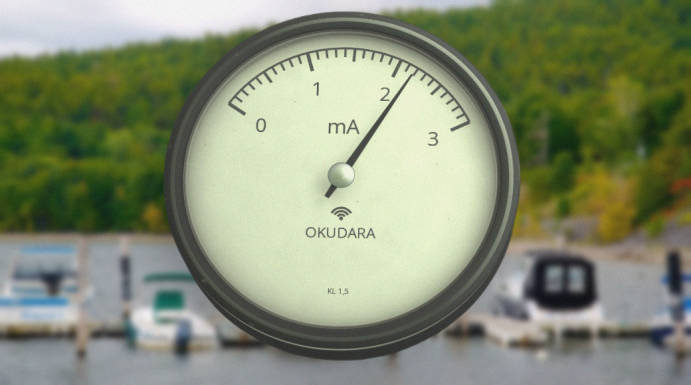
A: 2.2 mA
